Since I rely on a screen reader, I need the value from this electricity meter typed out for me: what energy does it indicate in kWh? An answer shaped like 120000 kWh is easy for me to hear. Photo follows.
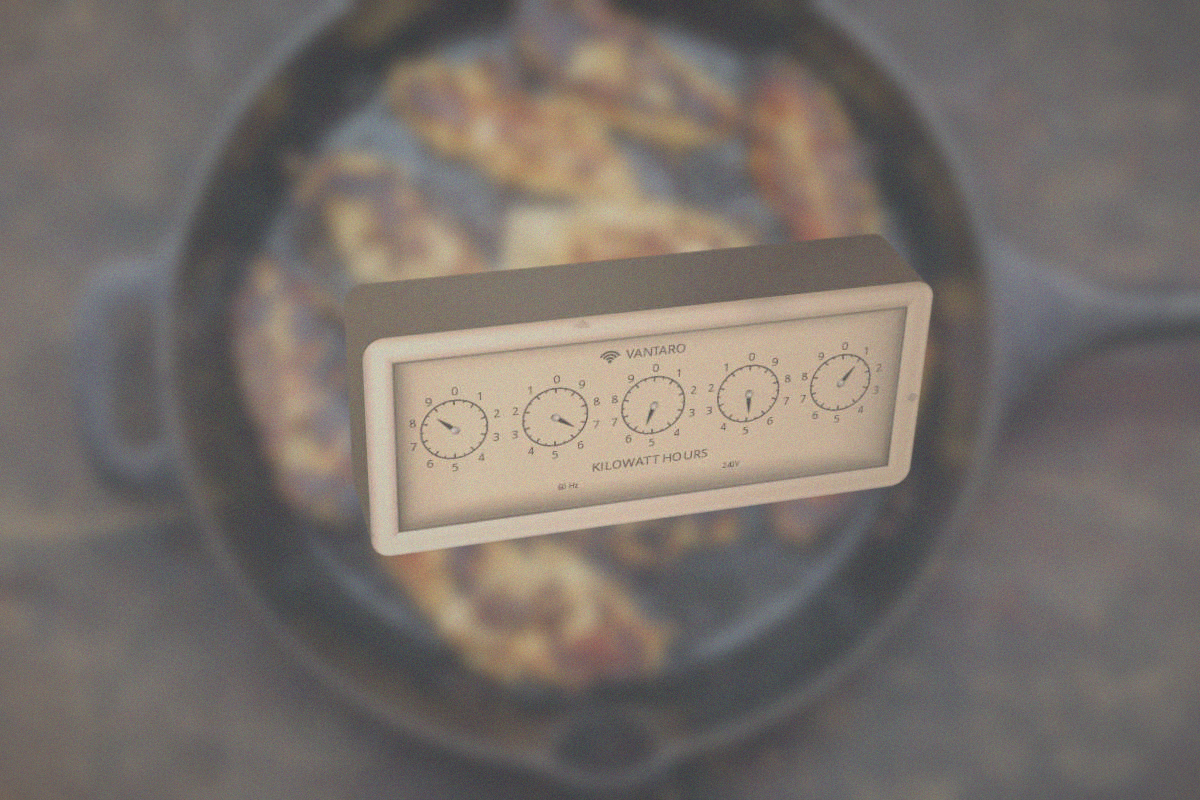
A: 86551 kWh
